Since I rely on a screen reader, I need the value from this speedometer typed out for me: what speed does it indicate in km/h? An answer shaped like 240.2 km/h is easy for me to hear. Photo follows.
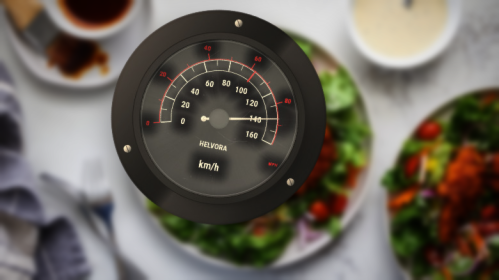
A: 140 km/h
